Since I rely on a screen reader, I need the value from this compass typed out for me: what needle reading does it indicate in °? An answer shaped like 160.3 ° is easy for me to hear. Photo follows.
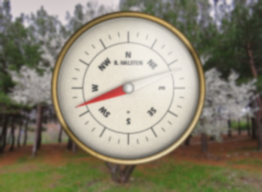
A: 250 °
